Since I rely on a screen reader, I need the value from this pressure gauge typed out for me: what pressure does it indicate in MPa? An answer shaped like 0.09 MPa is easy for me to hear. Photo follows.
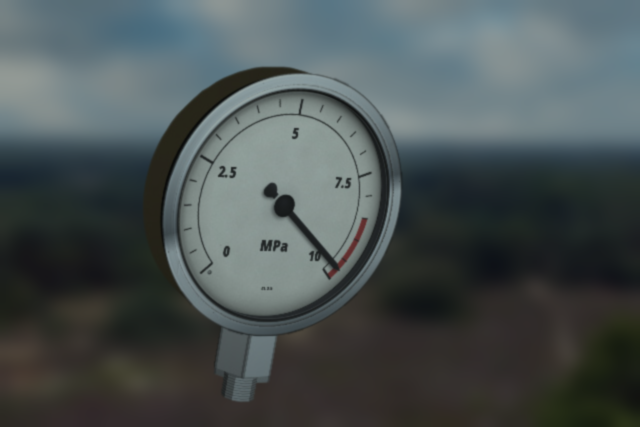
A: 9.75 MPa
